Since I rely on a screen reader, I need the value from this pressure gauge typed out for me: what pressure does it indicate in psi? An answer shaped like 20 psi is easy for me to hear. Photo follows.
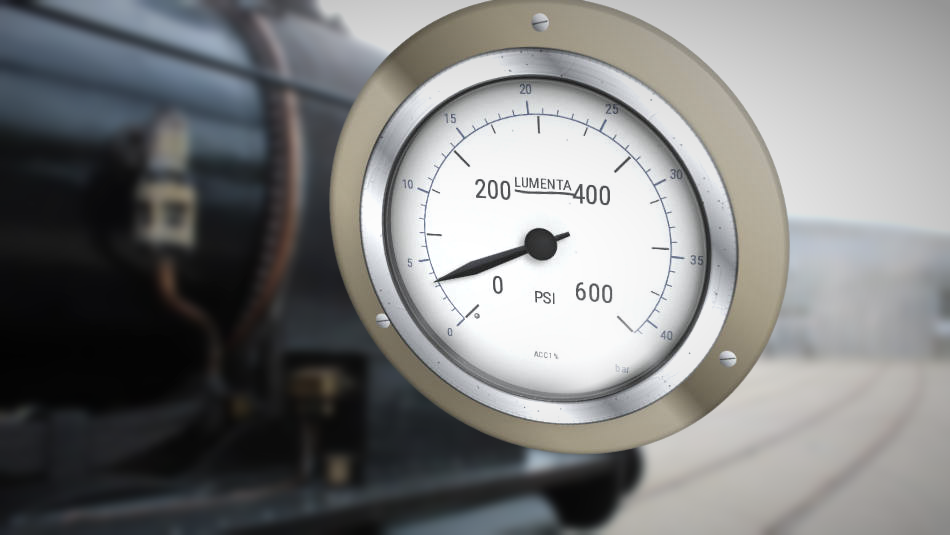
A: 50 psi
